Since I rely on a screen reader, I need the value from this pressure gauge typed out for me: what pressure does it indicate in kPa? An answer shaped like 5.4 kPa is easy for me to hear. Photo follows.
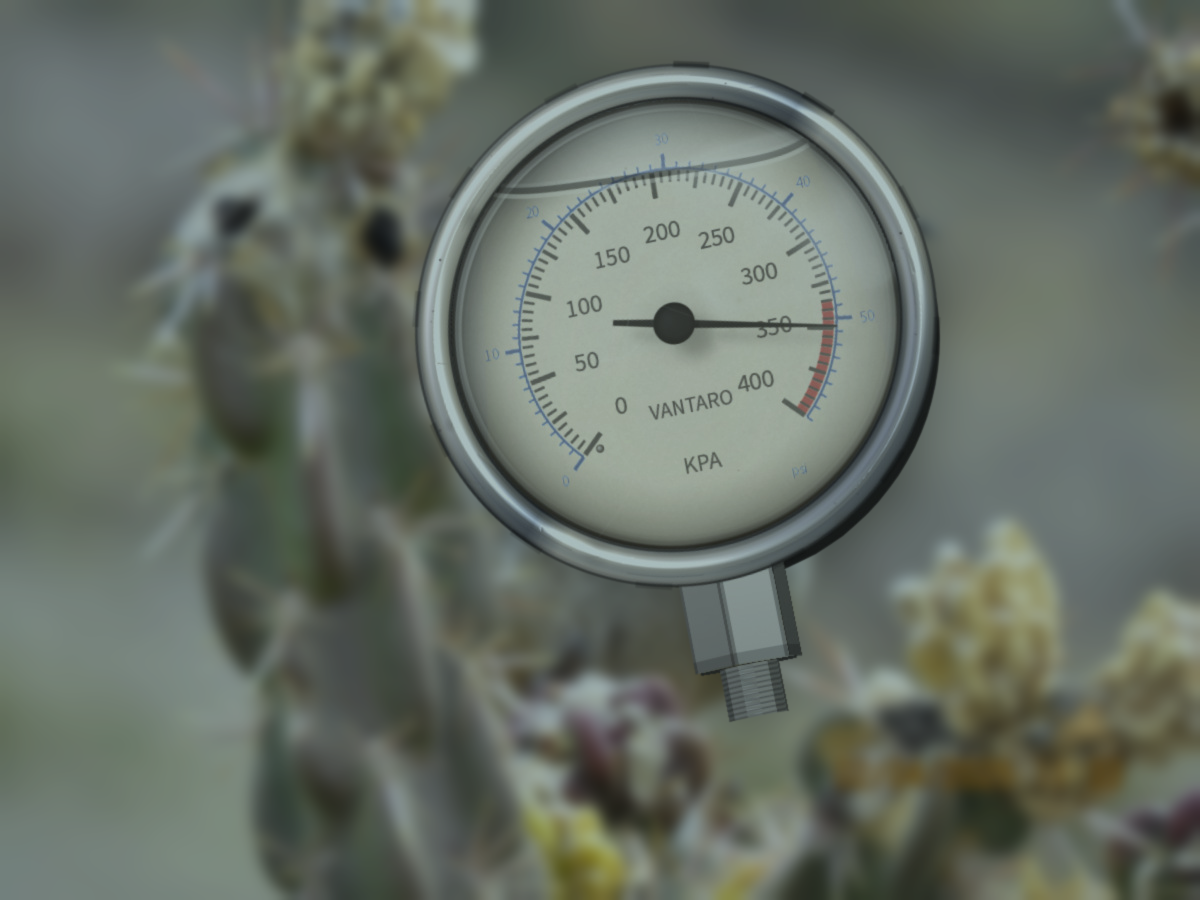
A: 350 kPa
